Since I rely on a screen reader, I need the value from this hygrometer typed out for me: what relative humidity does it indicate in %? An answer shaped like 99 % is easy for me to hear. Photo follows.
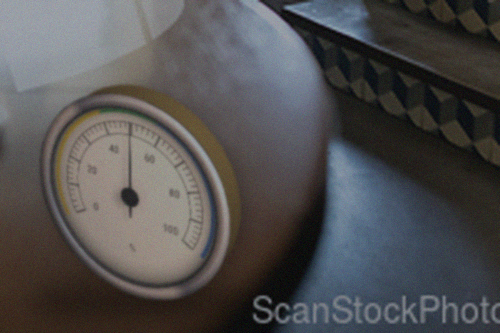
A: 50 %
